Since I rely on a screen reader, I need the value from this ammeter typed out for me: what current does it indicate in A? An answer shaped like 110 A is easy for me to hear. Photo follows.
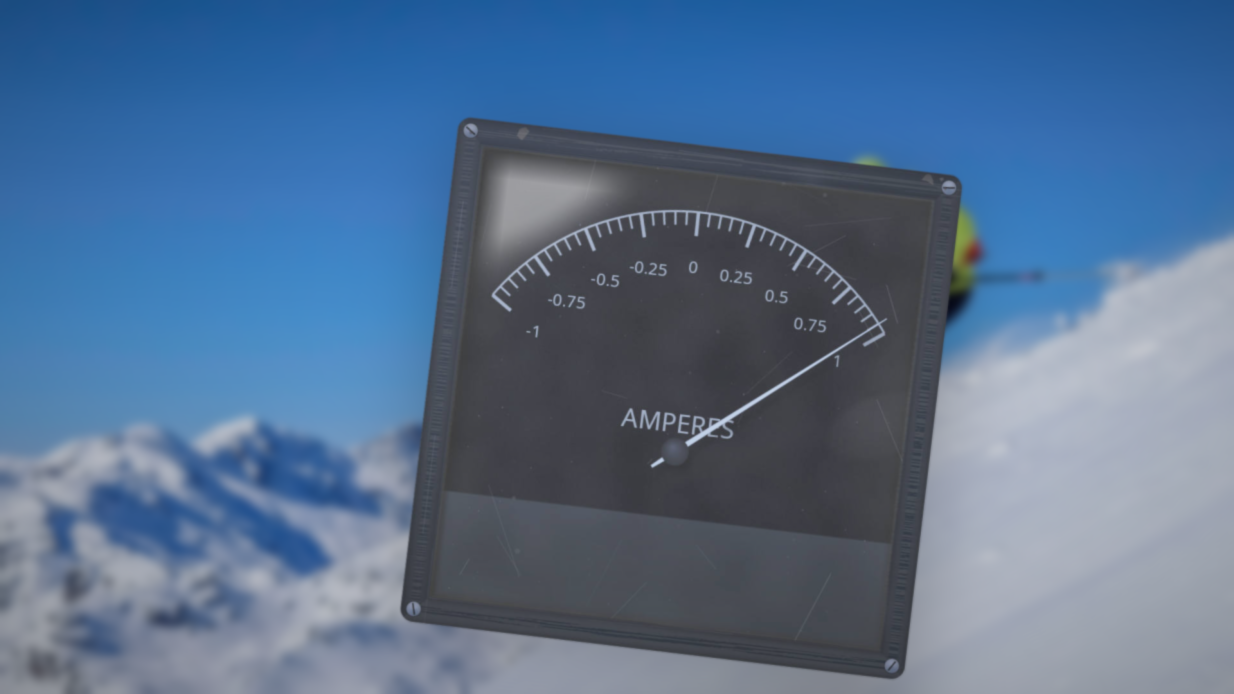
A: 0.95 A
